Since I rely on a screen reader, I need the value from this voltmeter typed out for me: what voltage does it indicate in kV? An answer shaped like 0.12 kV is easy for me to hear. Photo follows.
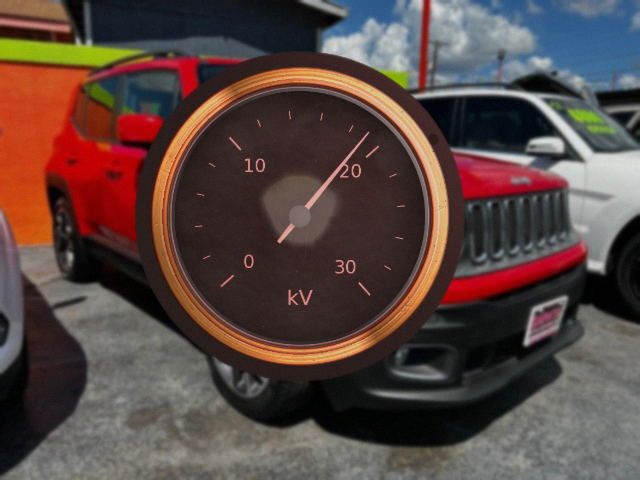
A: 19 kV
